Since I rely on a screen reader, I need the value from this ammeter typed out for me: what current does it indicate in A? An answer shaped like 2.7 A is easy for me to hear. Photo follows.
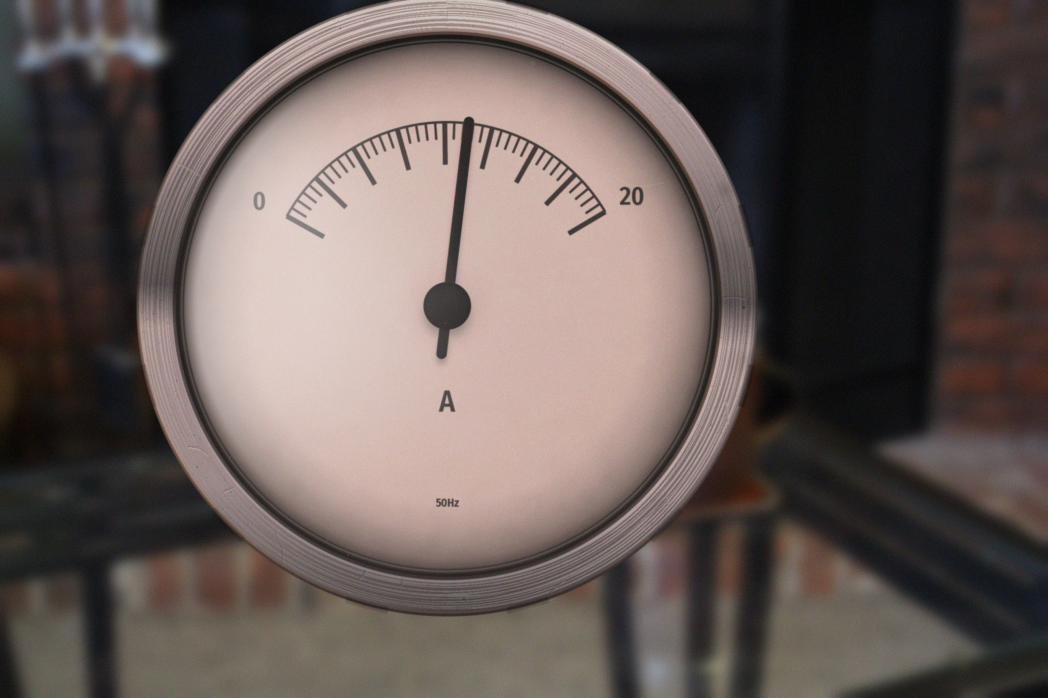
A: 11.25 A
